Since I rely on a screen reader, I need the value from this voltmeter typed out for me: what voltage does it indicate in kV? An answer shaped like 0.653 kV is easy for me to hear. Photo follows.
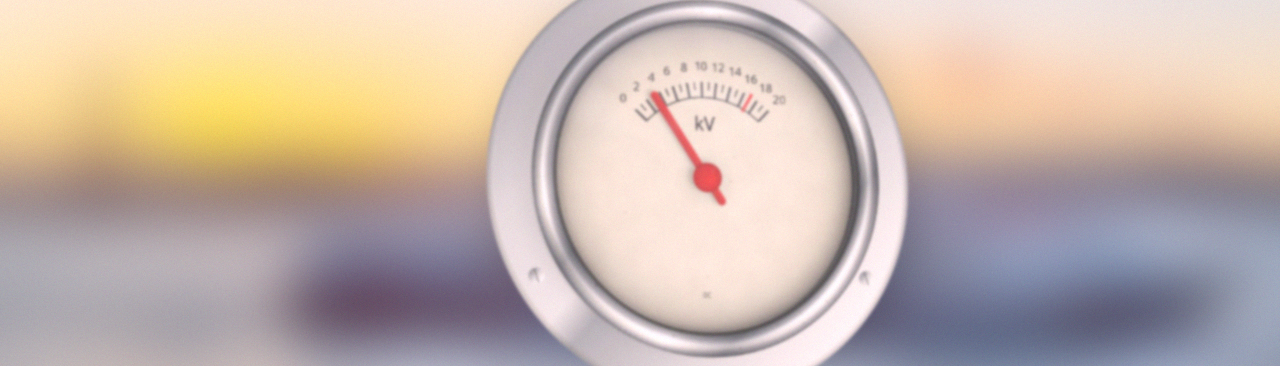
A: 3 kV
